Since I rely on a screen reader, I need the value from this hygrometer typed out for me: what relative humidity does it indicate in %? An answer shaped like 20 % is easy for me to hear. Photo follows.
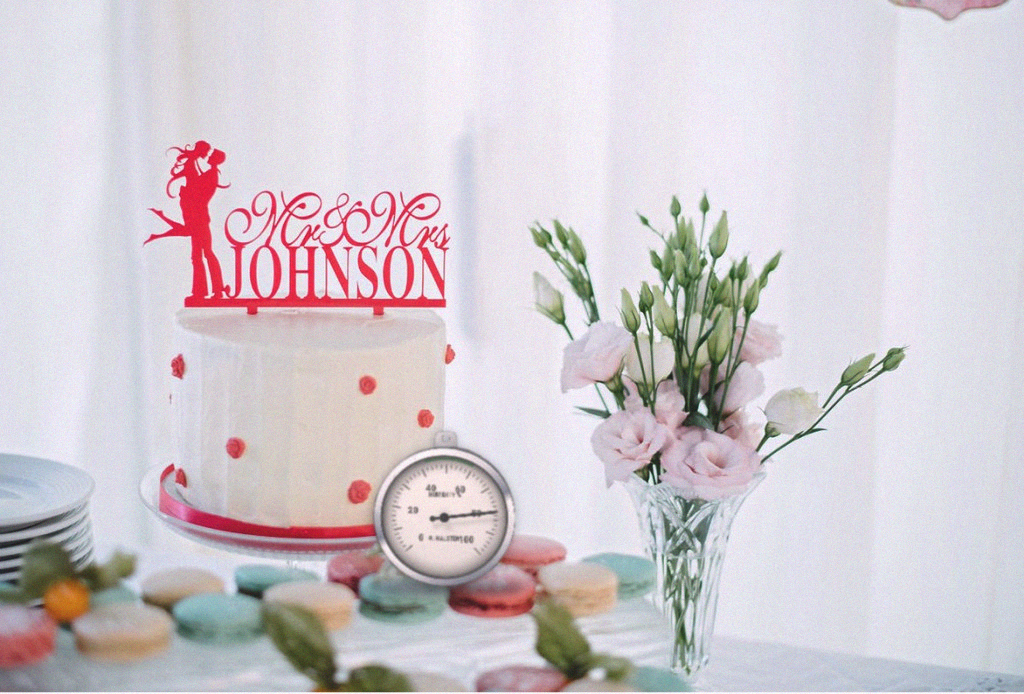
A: 80 %
